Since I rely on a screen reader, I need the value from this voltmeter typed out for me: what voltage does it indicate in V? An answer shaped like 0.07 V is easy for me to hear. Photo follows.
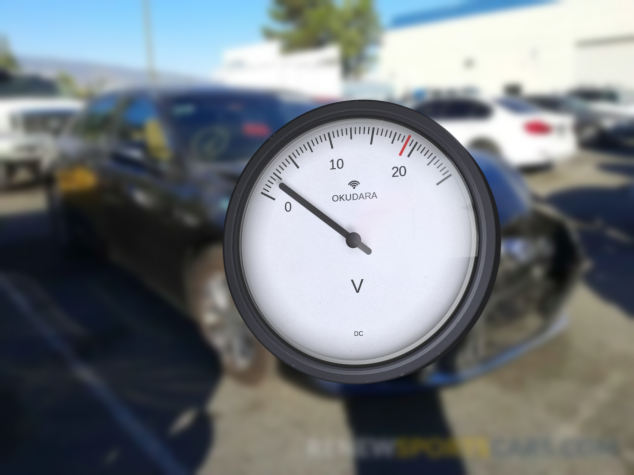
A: 2 V
